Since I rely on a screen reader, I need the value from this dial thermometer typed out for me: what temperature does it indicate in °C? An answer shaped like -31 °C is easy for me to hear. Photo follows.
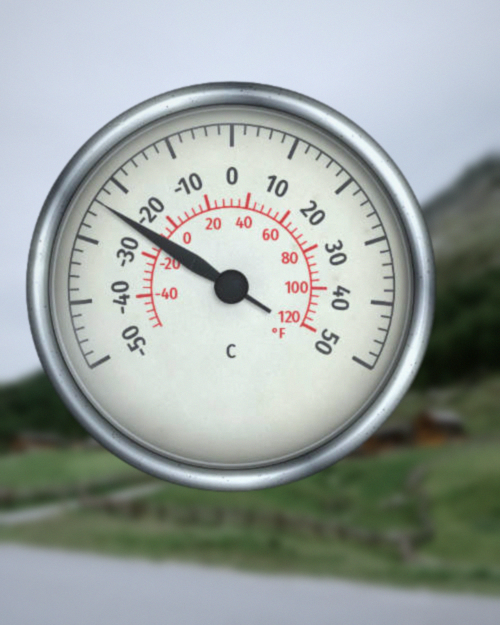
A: -24 °C
